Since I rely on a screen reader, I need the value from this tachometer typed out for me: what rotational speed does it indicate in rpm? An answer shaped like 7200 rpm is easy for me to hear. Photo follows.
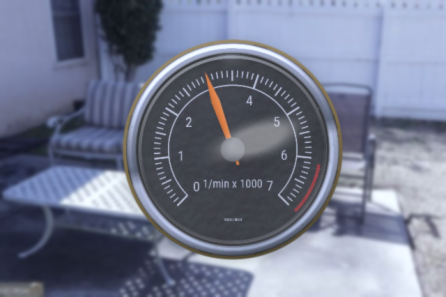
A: 3000 rpm
